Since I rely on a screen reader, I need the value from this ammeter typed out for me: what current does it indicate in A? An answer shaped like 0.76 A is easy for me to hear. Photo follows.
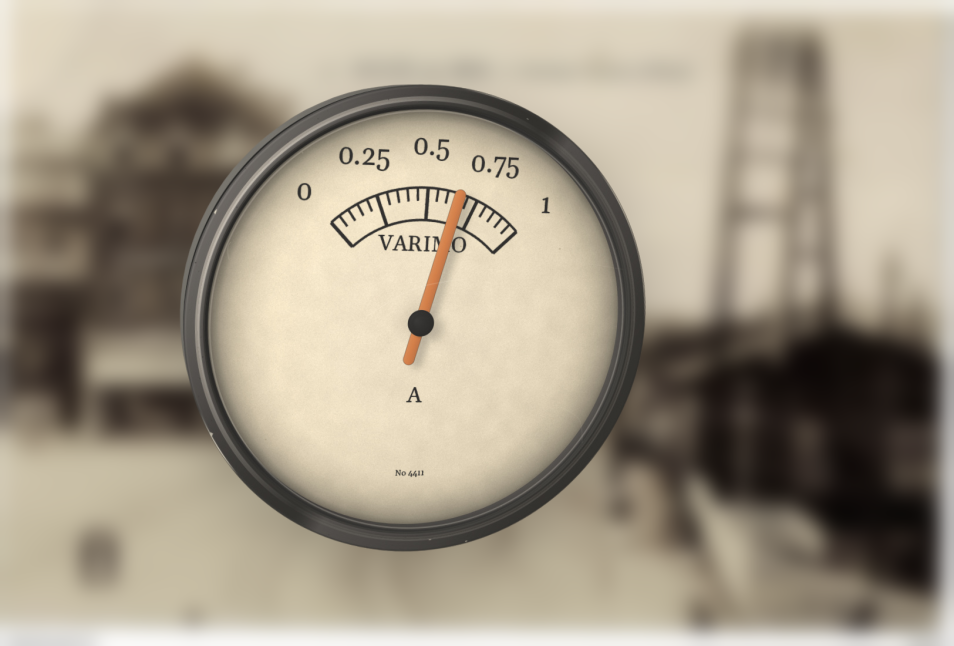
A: 0.65 A
